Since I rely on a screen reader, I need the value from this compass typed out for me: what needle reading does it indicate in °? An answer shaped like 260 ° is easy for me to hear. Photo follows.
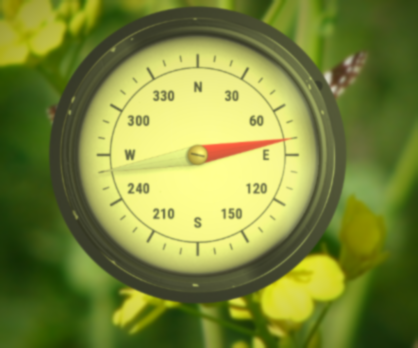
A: 80 °
